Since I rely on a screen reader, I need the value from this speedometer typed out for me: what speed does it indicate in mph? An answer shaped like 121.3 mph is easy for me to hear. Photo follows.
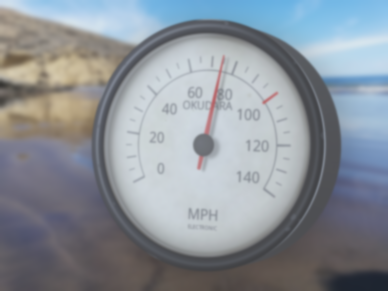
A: 75 mph
